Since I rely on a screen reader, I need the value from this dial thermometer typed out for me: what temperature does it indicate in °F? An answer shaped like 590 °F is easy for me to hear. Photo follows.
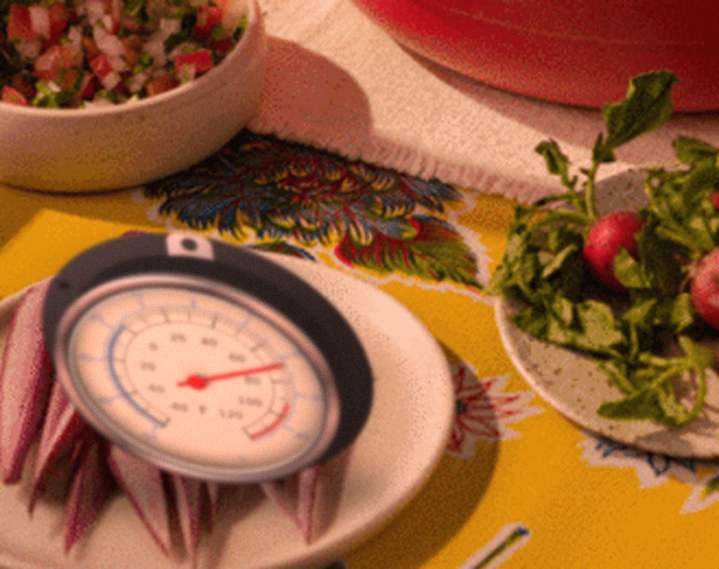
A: 70 °F
